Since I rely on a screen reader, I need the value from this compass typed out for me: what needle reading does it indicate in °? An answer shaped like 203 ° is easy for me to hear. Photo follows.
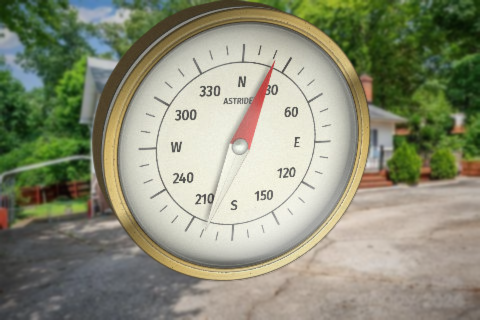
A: 20 °
